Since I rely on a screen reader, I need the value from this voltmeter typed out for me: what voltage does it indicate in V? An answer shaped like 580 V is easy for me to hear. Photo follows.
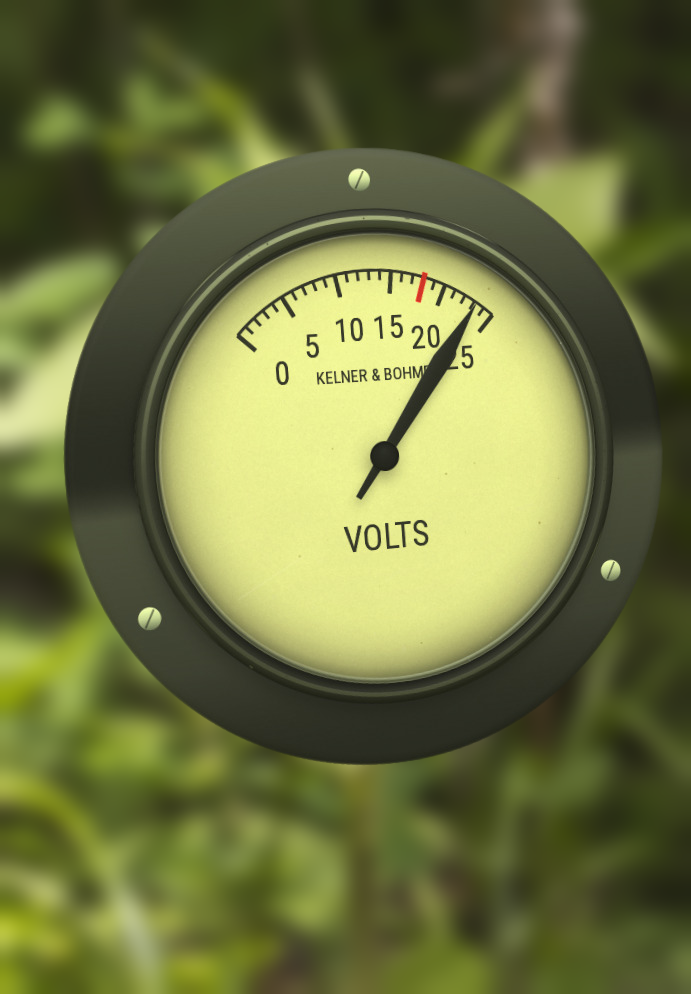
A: 23 V
